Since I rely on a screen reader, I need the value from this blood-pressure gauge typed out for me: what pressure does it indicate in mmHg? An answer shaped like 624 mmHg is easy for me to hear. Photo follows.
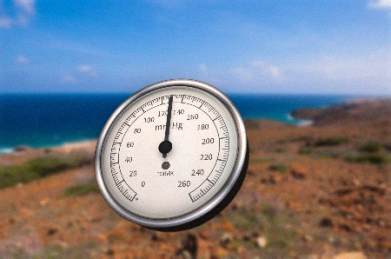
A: 130 mmHg
